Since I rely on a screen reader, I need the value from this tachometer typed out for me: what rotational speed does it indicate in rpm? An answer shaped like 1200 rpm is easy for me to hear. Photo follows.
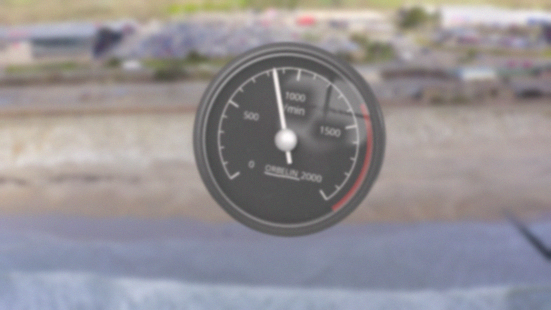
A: 850 rpm
